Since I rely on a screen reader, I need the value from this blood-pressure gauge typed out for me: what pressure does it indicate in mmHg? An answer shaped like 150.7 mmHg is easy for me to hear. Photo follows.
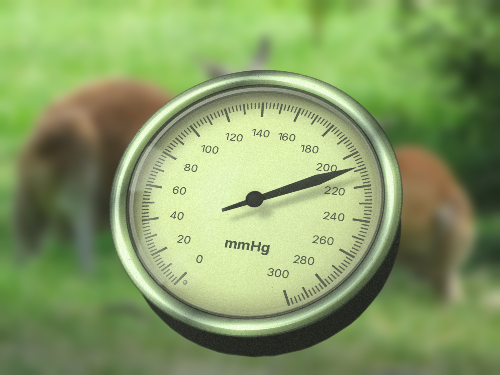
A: 210 mmHg
